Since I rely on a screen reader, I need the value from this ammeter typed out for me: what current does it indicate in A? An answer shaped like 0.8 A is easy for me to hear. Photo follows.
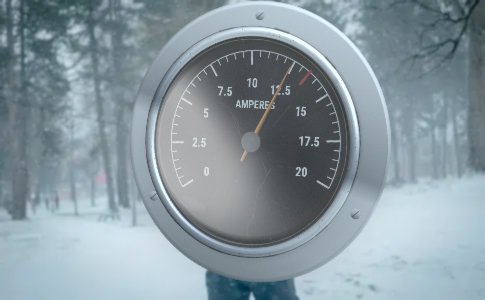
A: 12.5 A
